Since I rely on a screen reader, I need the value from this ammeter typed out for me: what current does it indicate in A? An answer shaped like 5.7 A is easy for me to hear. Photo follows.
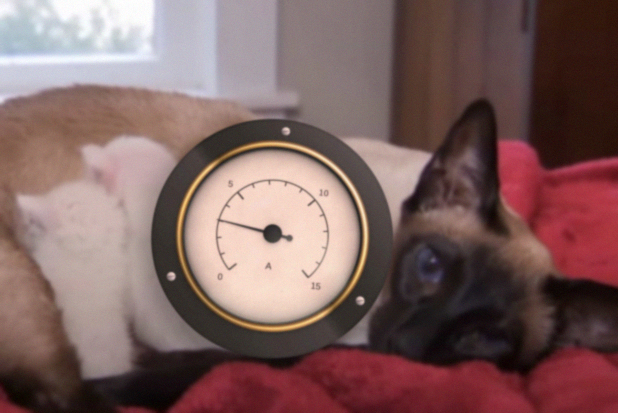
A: 3 A
